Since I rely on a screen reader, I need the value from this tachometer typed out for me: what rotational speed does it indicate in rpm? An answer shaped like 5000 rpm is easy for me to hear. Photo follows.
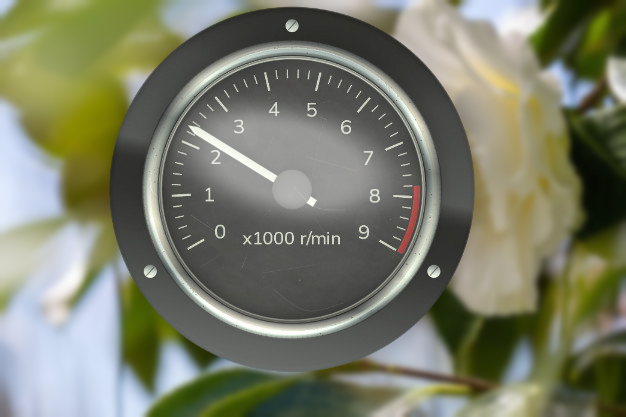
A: 2300 rpm
